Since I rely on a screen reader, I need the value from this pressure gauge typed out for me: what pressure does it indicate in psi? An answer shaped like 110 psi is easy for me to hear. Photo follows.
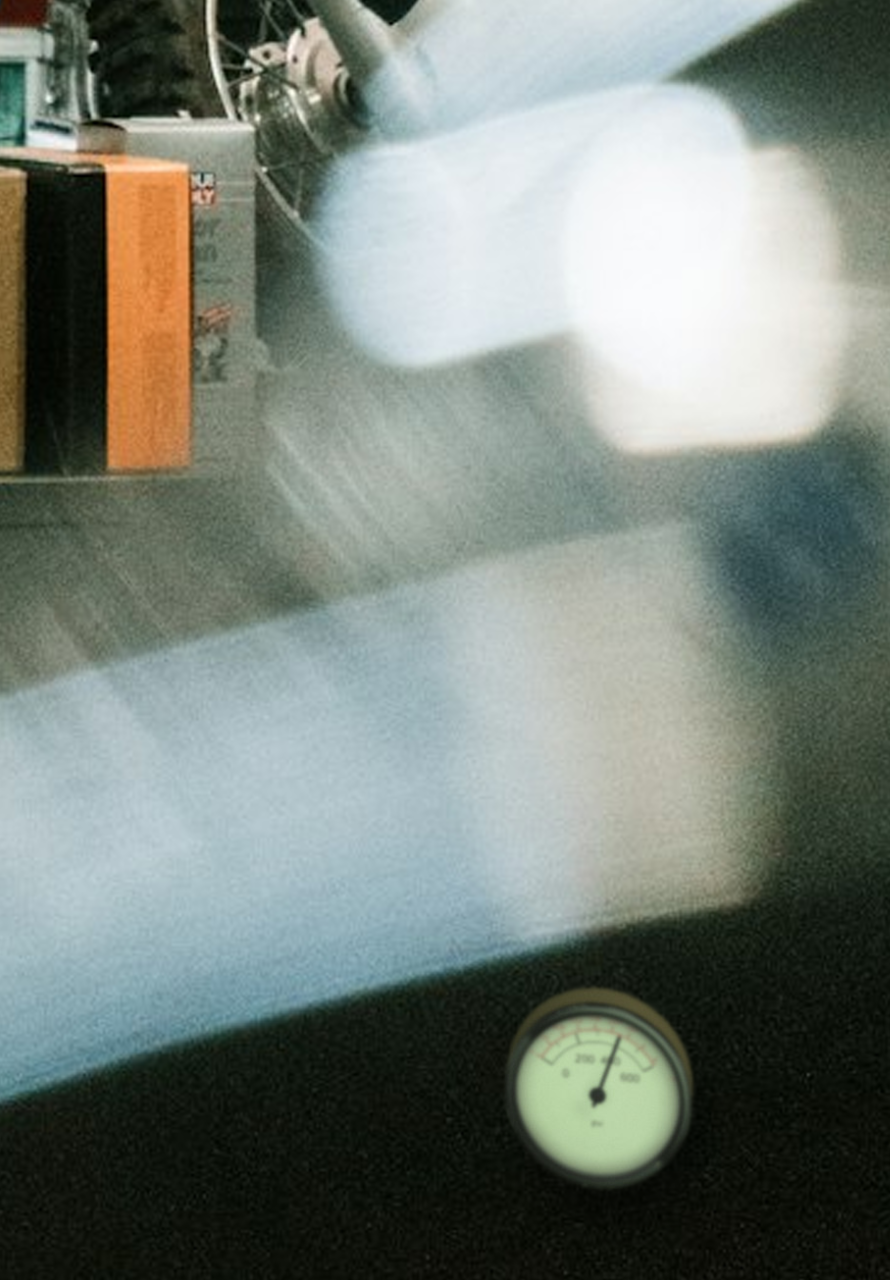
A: 400 psi
